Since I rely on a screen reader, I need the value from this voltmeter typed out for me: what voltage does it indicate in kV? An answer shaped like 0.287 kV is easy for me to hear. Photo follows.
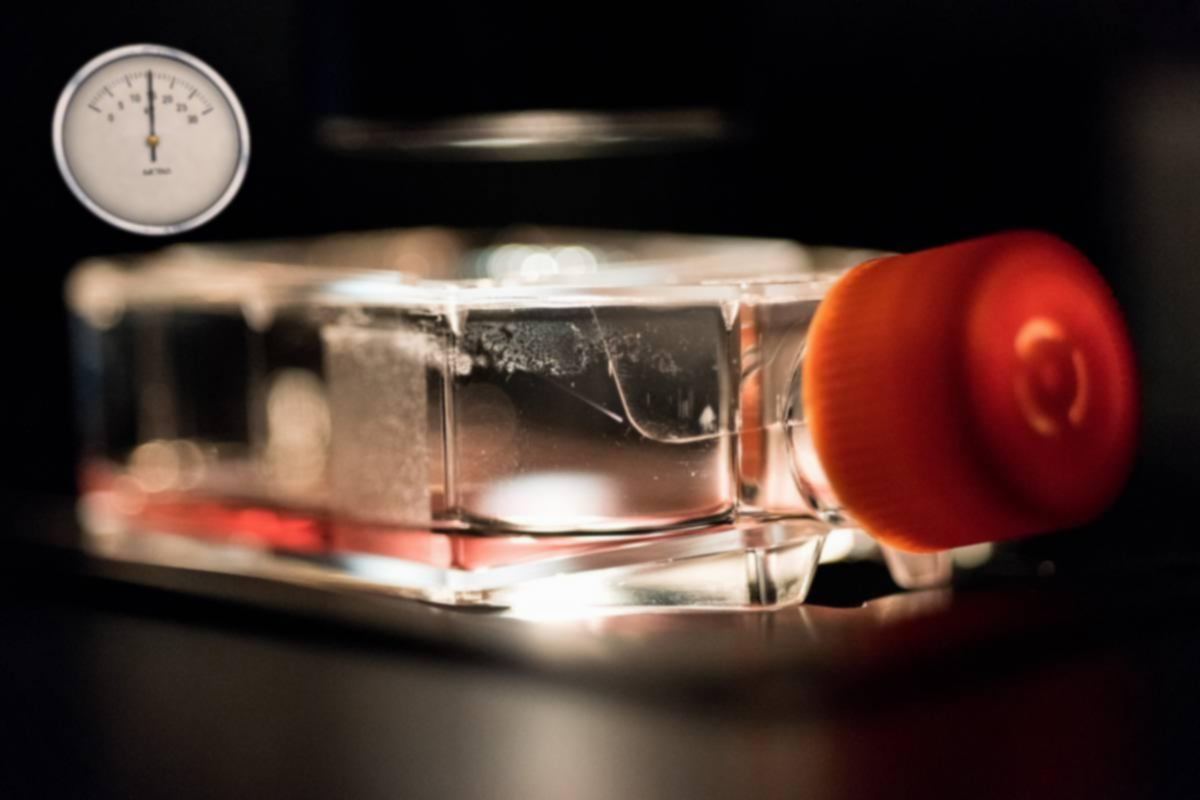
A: 15 kV
